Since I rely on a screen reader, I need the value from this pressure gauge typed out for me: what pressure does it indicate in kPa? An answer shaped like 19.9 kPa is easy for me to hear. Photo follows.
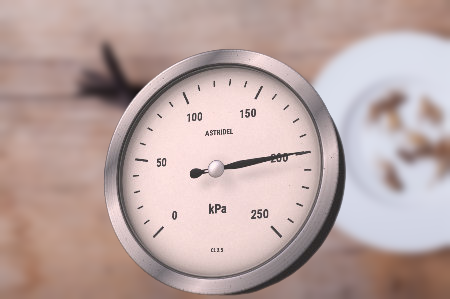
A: 200 kPa
